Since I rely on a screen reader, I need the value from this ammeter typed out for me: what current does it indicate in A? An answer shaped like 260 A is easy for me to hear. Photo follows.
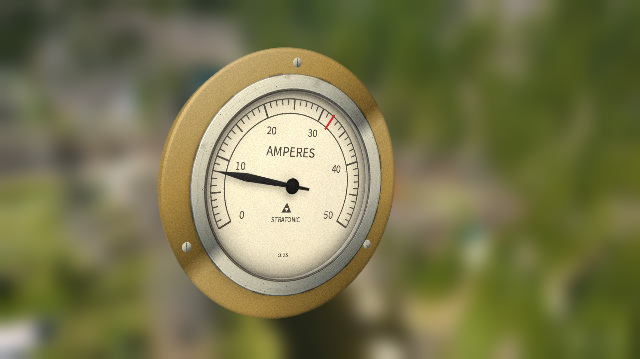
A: 8 A
